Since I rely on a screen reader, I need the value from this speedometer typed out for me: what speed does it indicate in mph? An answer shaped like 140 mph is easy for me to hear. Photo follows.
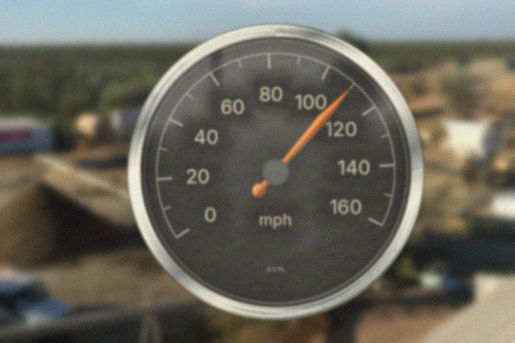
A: 110 mph
